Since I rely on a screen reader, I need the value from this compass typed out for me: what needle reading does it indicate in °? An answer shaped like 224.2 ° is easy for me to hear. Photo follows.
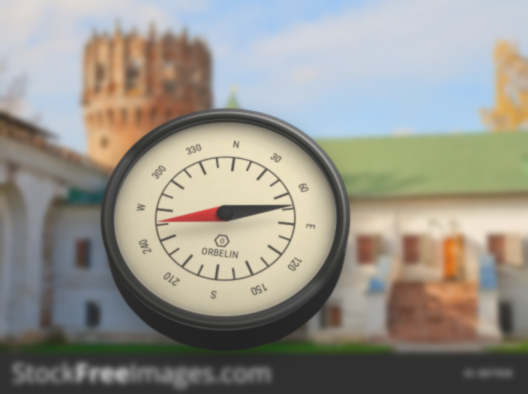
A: 255 °
